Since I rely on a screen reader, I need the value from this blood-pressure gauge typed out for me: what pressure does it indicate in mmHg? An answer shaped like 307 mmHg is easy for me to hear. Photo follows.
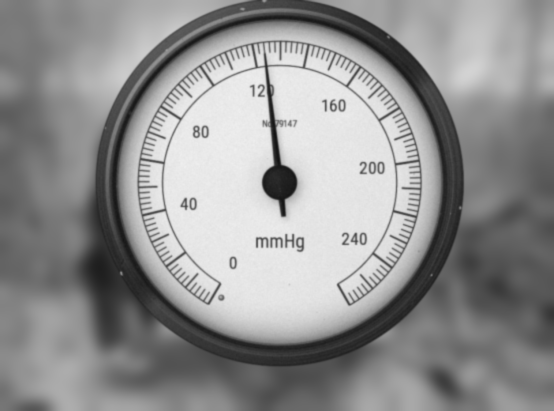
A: 124 mmHg
